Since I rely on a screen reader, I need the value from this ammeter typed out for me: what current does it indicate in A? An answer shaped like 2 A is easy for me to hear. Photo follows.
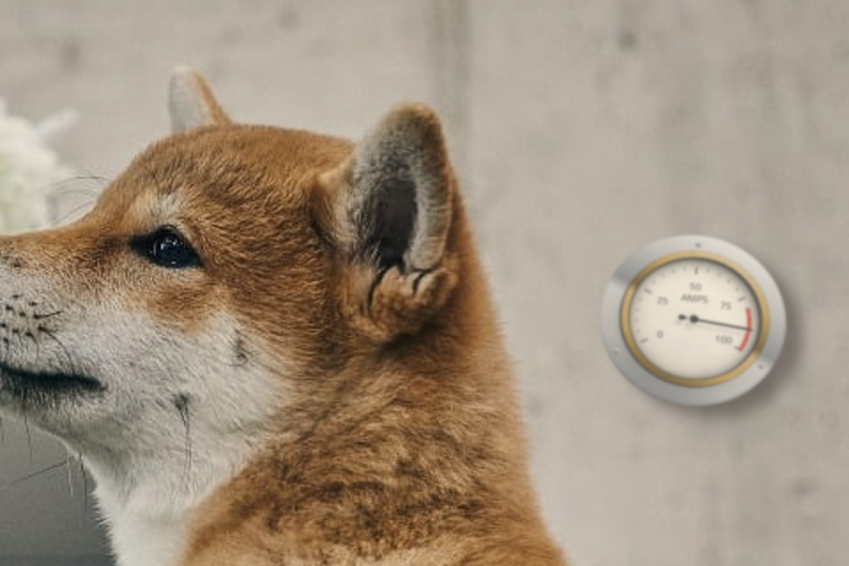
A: 90 A
